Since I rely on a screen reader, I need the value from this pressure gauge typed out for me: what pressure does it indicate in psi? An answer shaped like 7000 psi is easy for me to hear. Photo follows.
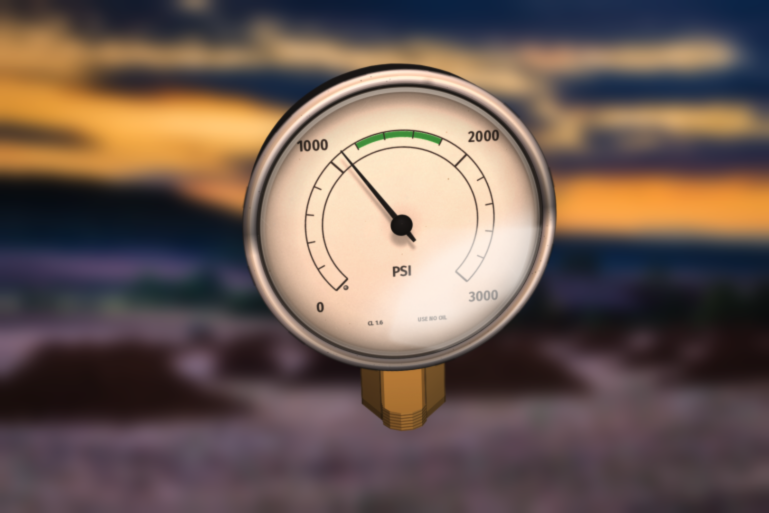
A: 1100 psi
